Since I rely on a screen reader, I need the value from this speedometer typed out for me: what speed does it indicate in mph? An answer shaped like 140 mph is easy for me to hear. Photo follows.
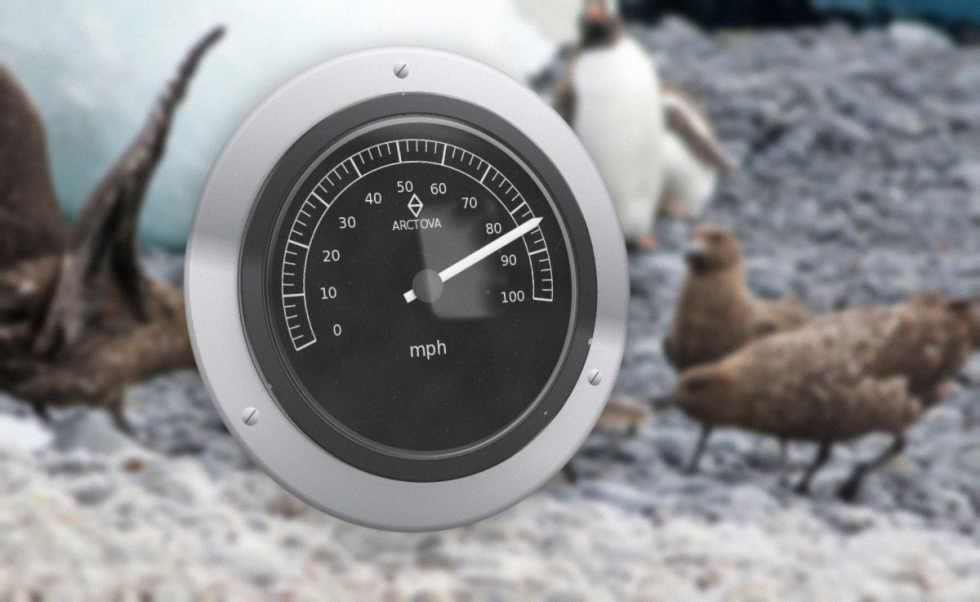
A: 84 mph
